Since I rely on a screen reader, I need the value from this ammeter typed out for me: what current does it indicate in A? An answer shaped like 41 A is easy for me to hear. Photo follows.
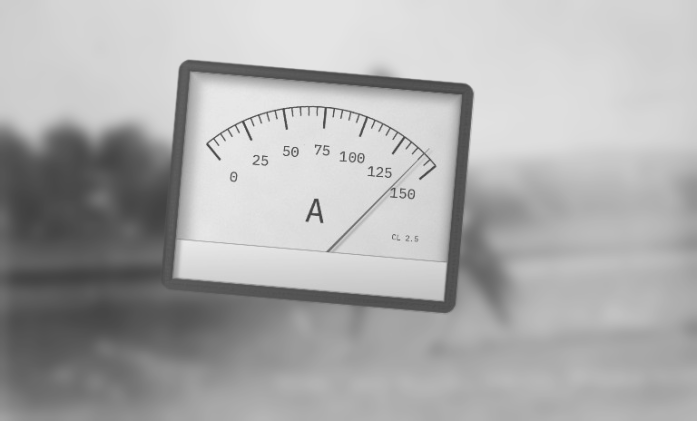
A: 140 A
